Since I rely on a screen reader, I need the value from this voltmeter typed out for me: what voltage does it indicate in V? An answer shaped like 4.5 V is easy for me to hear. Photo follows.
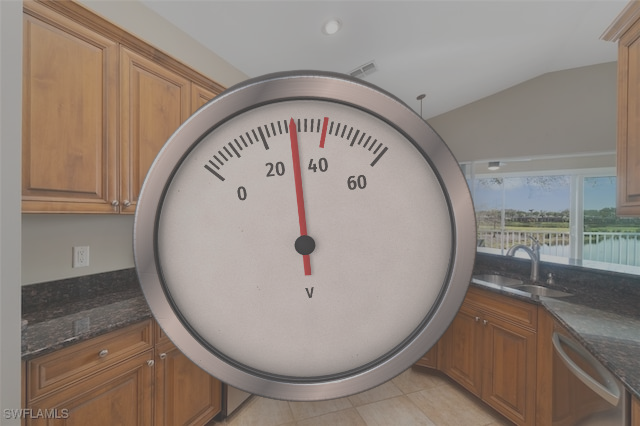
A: 30 V
